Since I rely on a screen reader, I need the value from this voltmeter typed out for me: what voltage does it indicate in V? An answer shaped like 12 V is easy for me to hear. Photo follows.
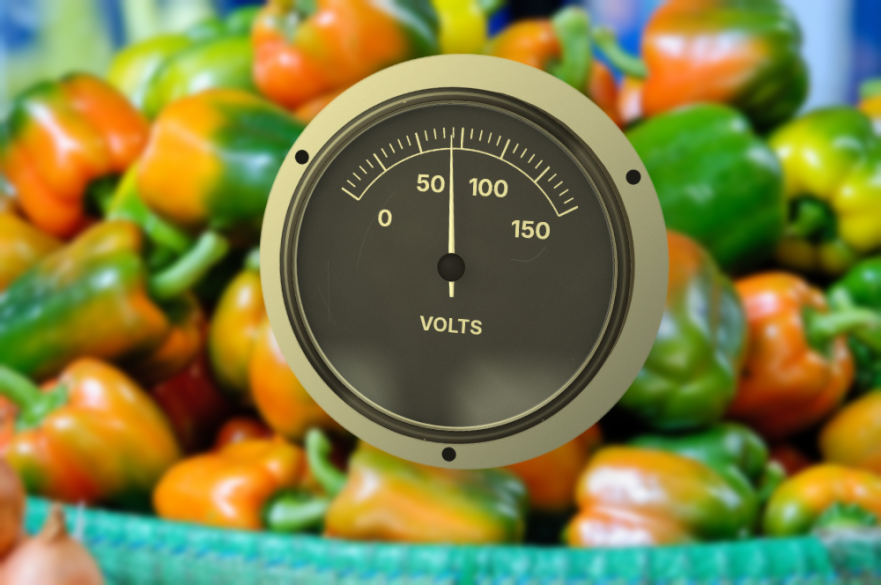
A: 70 V
